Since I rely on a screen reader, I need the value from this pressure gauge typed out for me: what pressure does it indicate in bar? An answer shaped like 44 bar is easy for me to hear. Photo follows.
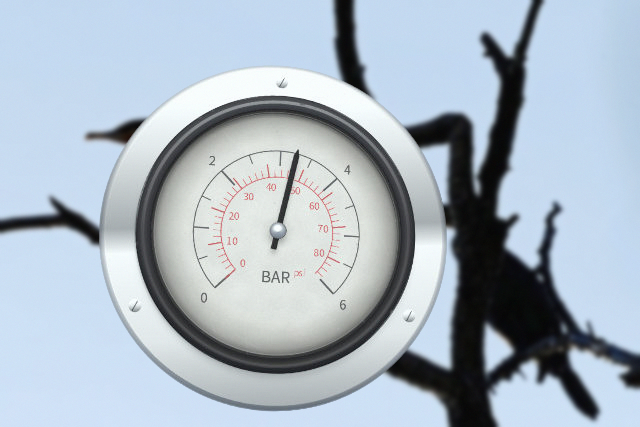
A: 3.25 bar
